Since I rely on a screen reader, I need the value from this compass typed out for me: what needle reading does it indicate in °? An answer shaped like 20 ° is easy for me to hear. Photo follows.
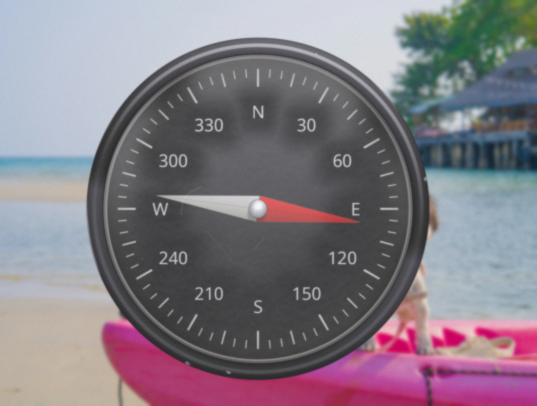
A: 97.5 °
